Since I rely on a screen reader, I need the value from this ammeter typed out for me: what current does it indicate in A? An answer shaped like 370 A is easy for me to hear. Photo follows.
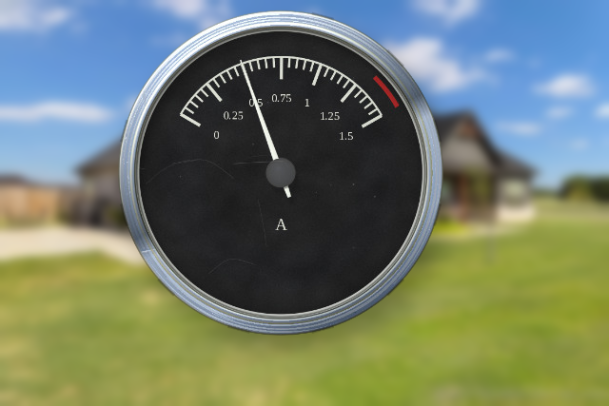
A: 0.5 A
